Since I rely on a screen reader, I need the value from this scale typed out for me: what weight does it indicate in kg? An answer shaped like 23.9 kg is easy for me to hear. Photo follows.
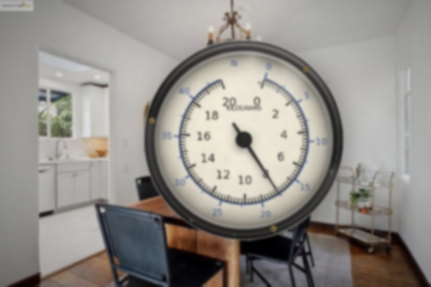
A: 8 kg
